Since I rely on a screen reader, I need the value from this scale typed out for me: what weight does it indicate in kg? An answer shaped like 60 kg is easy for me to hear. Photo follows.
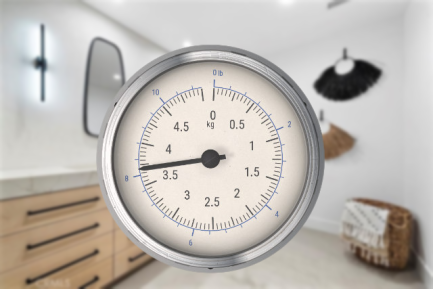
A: 3.7 kg
